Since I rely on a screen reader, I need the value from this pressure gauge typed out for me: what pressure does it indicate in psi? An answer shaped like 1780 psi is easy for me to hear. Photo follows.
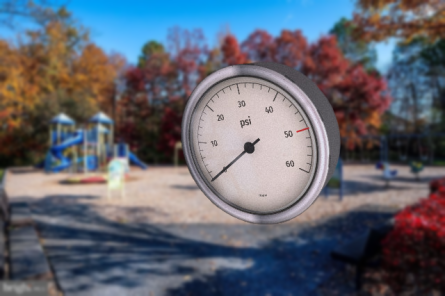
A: 0 psi
